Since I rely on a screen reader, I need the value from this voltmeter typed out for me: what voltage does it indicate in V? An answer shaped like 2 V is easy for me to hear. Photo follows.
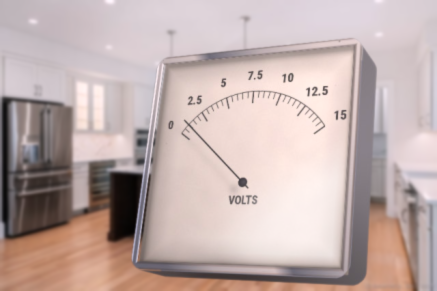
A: 1 V
